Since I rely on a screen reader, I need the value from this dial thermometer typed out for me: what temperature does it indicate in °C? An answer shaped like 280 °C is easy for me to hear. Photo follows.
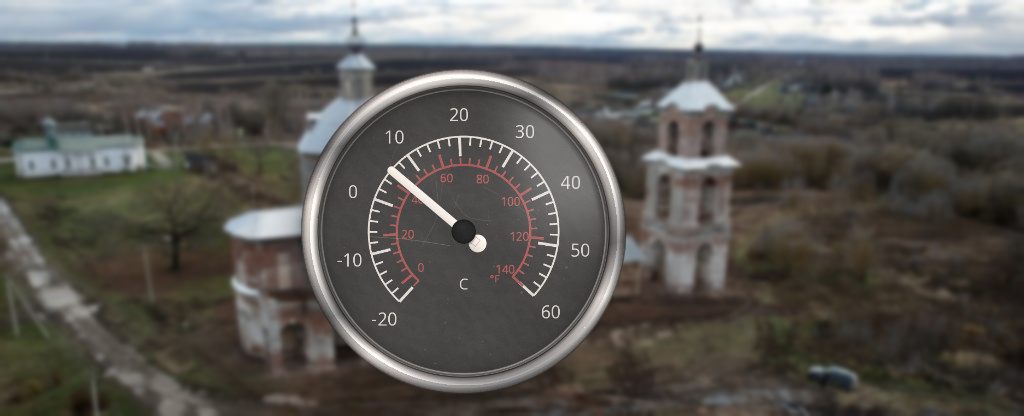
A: 6 °C
